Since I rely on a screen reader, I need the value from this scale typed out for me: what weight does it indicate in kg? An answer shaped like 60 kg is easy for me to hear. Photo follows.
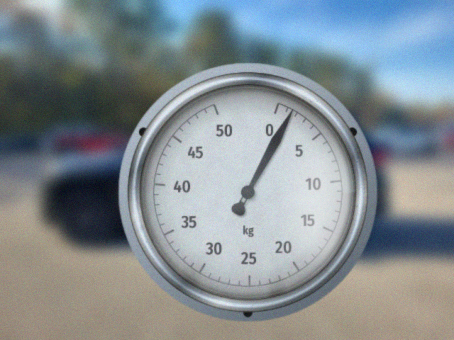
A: 1.5 kg
